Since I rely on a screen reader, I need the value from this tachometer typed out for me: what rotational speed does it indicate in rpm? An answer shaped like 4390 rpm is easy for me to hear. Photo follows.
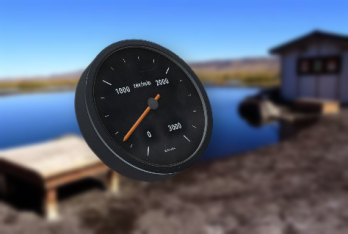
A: 300 rpm
